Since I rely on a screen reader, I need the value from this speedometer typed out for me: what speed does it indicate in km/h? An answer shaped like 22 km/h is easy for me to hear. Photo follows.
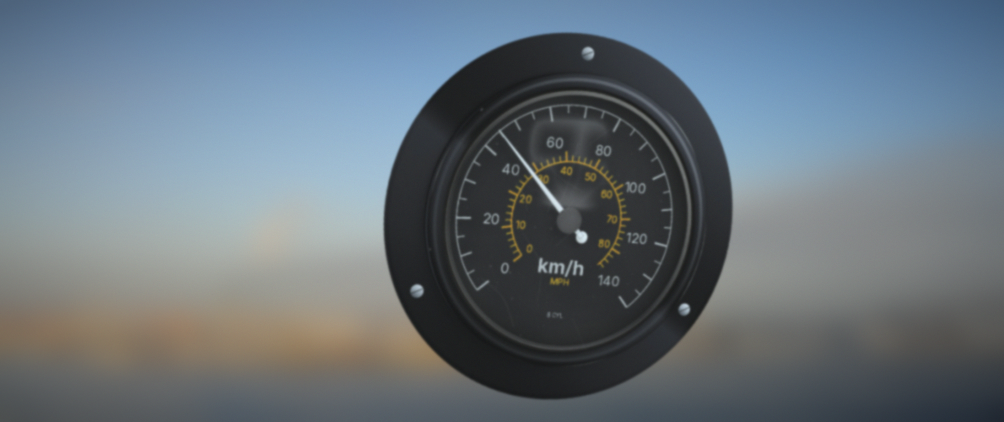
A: 45 km/h
